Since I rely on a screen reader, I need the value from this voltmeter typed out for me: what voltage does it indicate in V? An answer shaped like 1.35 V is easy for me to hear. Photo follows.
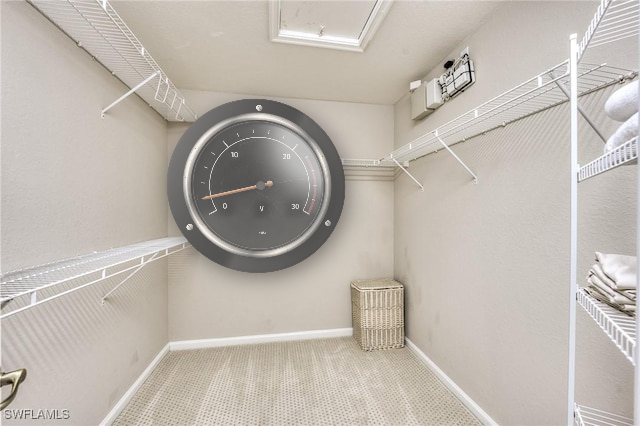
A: 2 V
